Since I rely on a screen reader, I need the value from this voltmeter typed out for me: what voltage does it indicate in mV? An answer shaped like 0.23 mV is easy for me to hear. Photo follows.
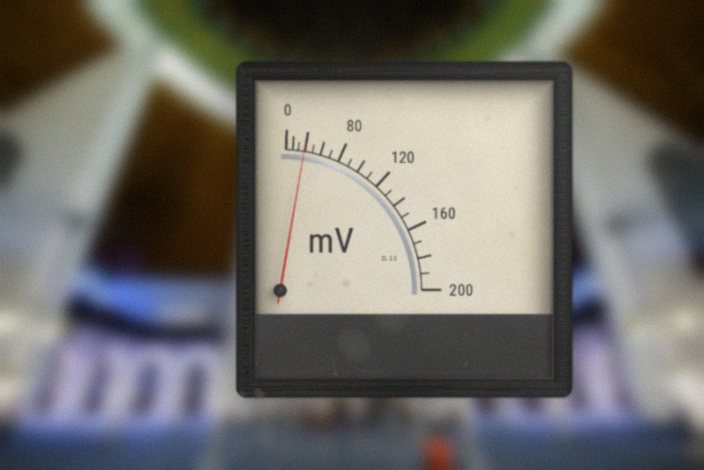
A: 40 mV
